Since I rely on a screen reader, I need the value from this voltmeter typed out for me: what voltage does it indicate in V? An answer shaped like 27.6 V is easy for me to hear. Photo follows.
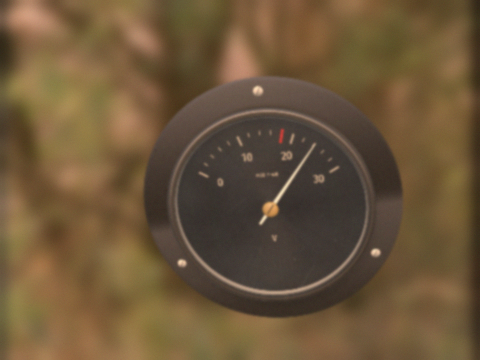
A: 24 V
